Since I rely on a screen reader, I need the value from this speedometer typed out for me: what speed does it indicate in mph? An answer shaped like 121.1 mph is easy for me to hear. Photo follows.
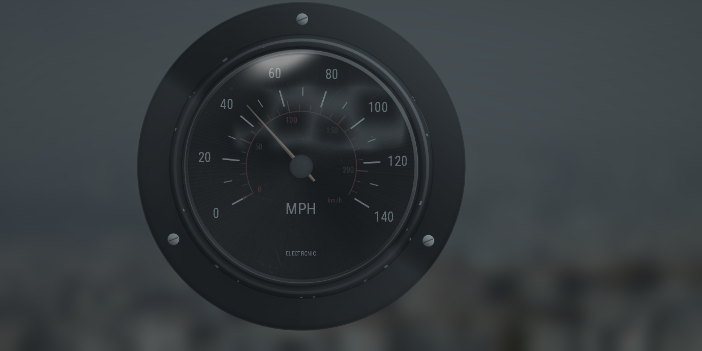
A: 45 mph
